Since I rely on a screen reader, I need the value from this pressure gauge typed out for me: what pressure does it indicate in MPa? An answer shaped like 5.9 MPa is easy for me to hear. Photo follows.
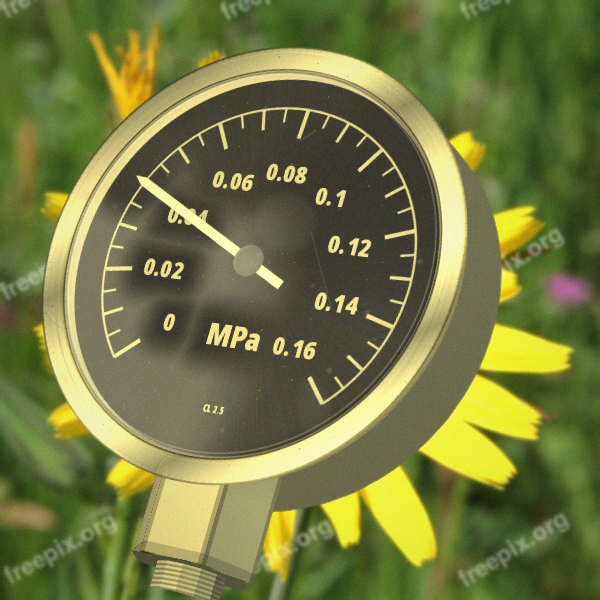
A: 0.04 MPa
